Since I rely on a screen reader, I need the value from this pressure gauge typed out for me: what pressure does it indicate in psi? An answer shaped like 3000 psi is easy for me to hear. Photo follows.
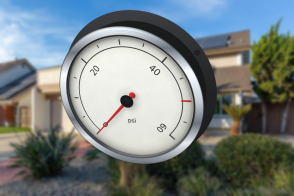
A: 0 psi
